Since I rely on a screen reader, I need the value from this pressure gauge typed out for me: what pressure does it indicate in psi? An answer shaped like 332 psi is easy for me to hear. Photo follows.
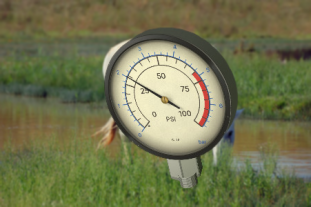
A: 30 psi
